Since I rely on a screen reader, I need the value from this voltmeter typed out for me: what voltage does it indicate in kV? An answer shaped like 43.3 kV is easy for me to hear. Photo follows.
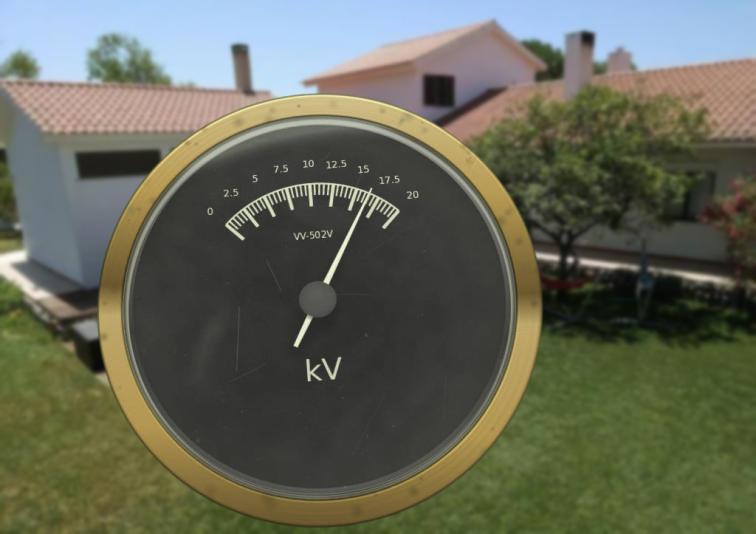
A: 16.5 kV
